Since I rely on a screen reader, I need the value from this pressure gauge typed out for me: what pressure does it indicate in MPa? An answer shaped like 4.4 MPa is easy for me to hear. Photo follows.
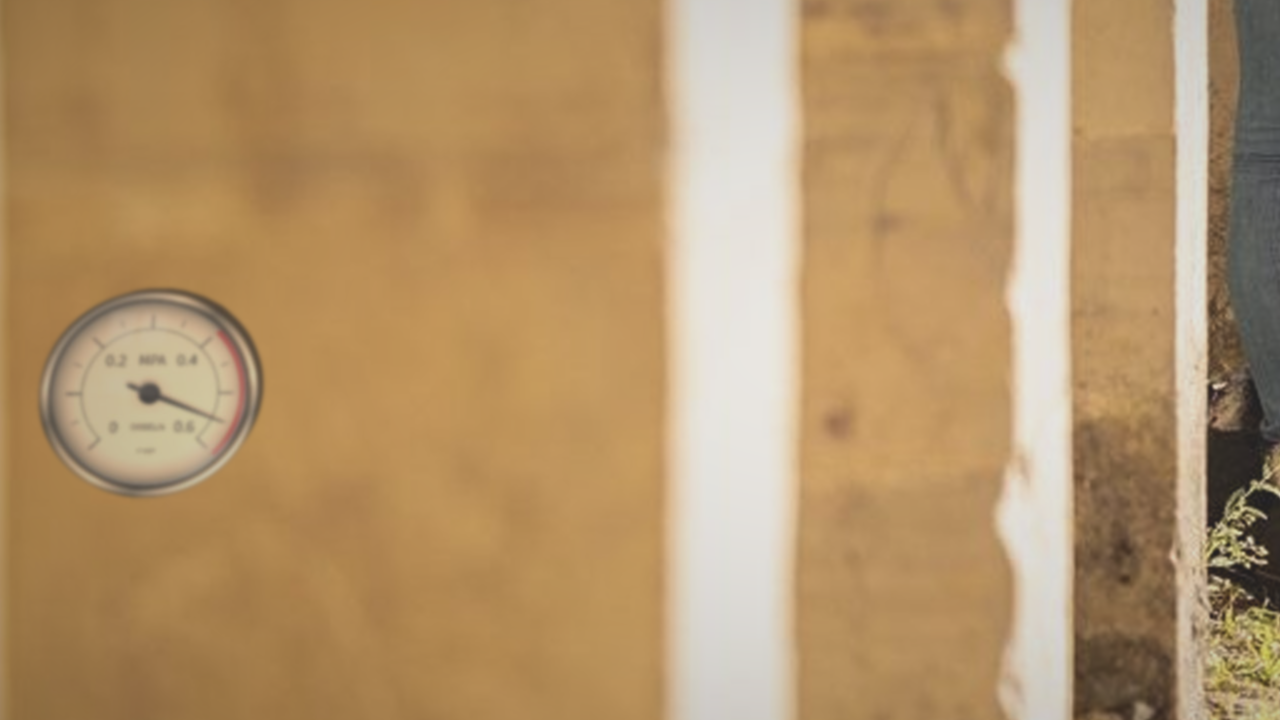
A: 0.55 MPa
